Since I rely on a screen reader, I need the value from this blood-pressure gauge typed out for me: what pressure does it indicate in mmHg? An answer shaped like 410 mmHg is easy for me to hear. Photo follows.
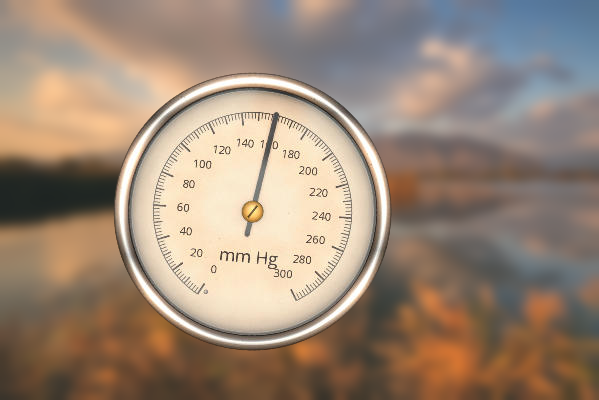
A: 160 mmHg
